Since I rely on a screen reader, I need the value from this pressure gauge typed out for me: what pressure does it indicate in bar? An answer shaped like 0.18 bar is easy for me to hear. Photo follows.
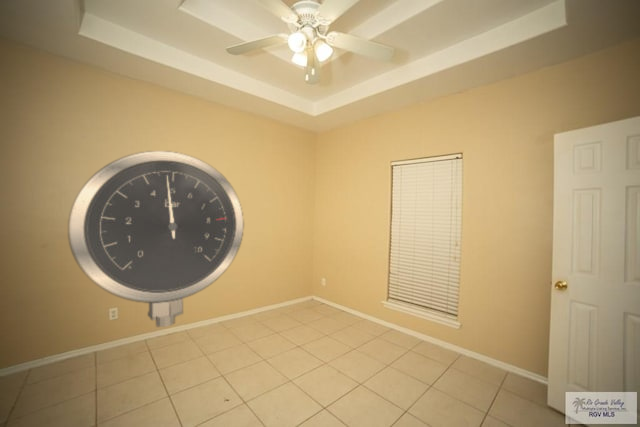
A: 4.75 bar
